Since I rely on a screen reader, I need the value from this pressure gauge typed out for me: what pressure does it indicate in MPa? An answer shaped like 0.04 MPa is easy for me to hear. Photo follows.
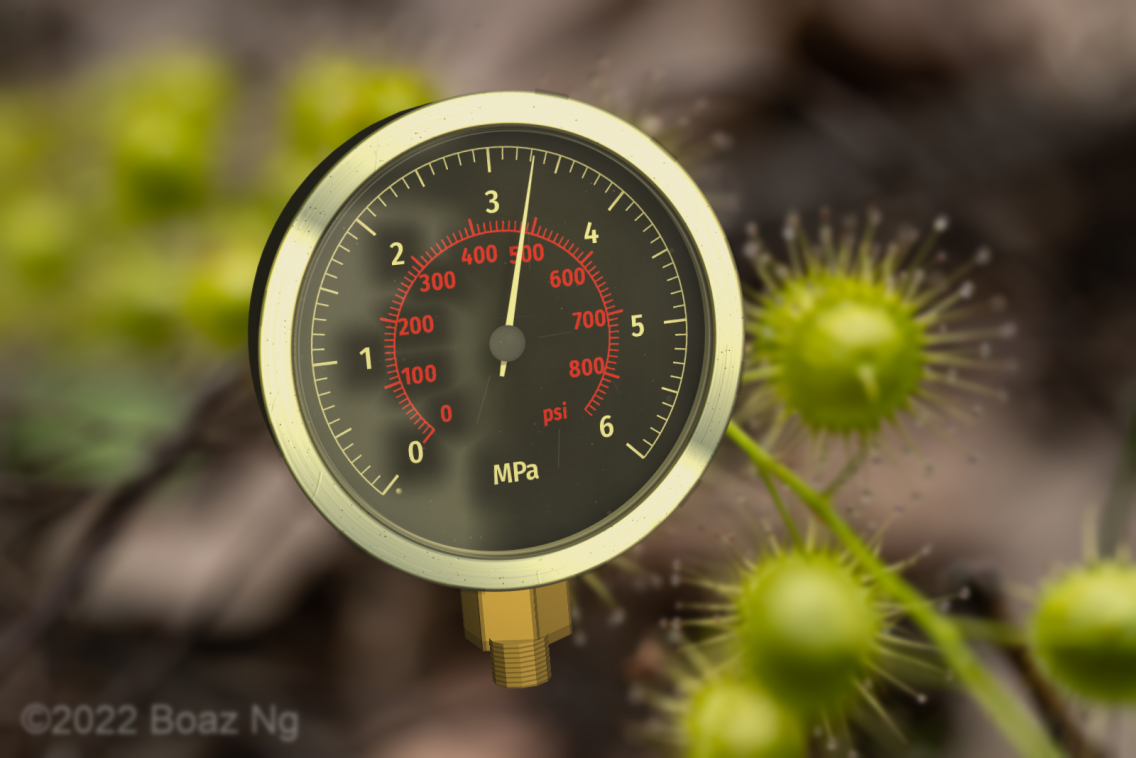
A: 3.3 MPa
